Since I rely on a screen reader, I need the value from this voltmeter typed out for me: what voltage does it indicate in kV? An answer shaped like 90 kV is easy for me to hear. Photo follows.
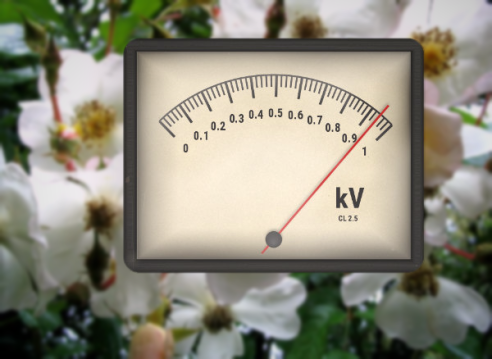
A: 0.94 kV
